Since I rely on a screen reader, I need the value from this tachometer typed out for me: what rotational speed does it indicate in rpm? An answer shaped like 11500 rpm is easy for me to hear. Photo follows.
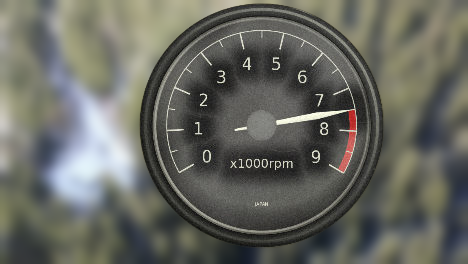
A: 7500 rpm
